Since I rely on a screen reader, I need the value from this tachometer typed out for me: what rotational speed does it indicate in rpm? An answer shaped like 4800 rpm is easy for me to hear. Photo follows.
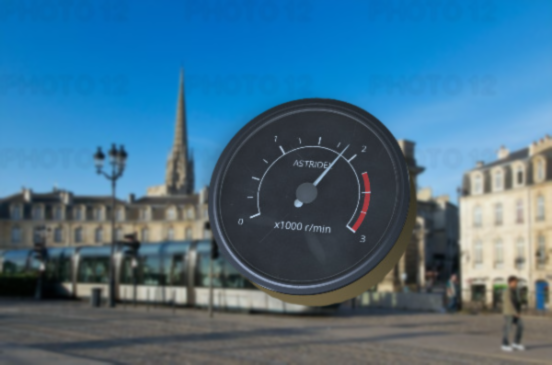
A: 1875 rpm
